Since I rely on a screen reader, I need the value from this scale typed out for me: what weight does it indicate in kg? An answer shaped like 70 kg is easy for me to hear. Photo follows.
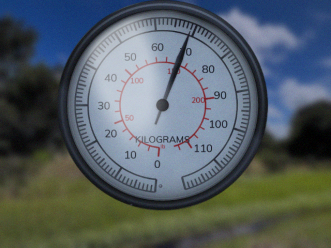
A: 69 kg
